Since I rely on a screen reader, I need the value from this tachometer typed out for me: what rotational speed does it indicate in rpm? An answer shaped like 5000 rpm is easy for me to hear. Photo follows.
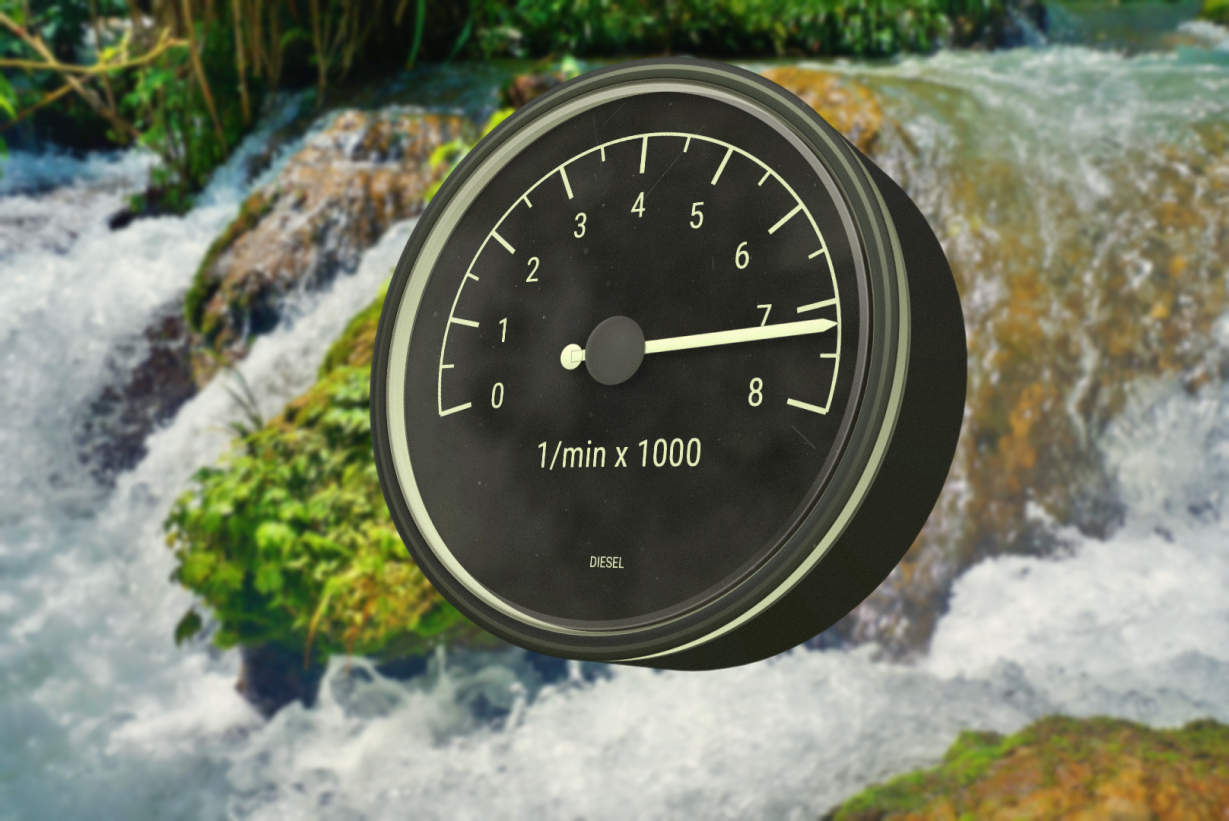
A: 7250 rpm
